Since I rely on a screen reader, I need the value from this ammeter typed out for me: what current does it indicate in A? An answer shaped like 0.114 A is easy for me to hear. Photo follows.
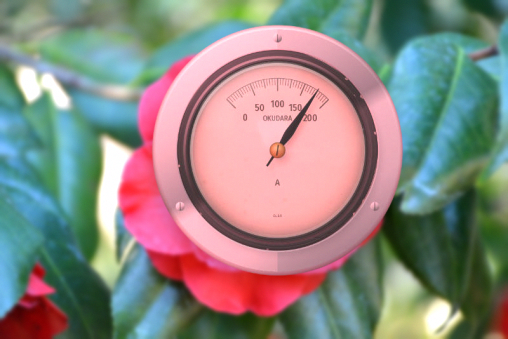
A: 175 A
